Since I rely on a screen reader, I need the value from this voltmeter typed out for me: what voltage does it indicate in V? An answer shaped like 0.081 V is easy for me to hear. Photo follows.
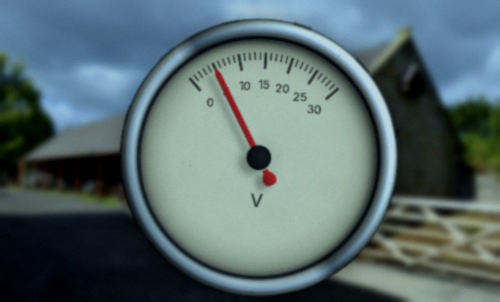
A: 5 V
